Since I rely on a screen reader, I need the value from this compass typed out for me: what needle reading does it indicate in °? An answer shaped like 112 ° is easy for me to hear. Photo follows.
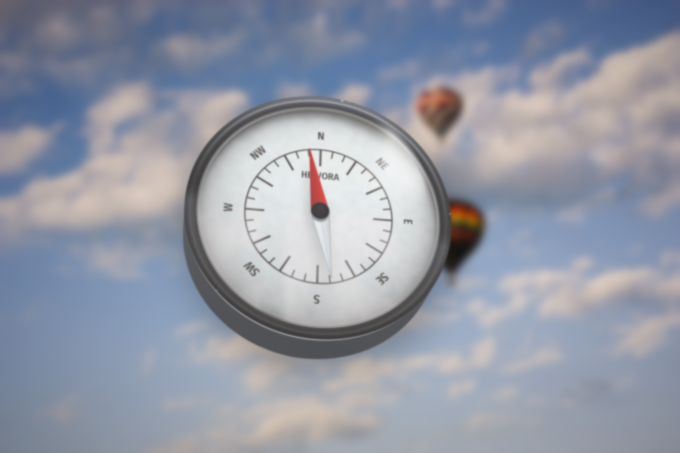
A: 350 °
